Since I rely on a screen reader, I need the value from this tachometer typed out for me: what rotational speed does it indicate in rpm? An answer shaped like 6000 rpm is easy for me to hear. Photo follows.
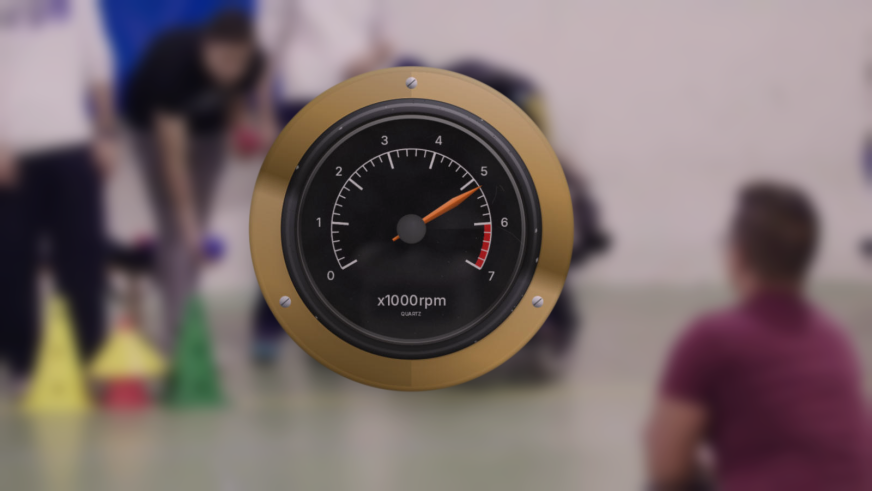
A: 5200 rpm
